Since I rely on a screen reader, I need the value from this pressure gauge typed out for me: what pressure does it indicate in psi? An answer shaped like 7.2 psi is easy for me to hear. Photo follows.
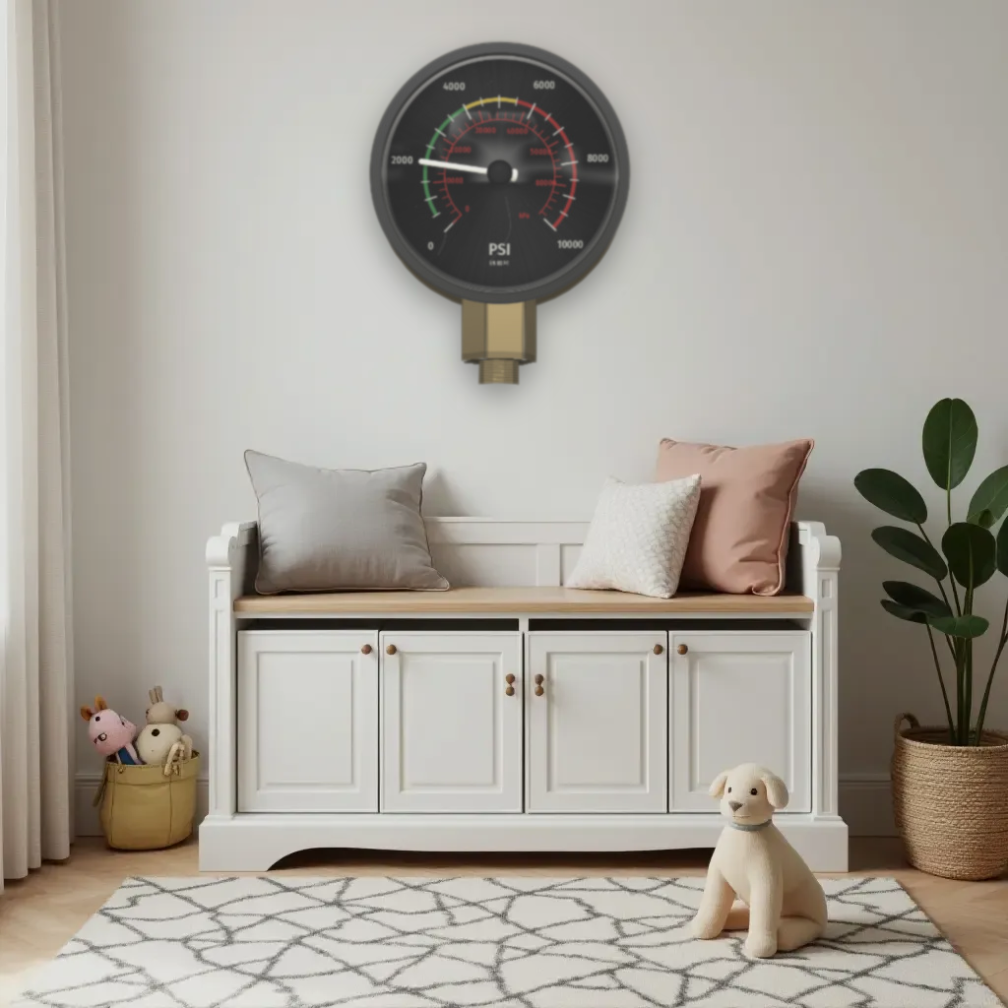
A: 2000 psi
